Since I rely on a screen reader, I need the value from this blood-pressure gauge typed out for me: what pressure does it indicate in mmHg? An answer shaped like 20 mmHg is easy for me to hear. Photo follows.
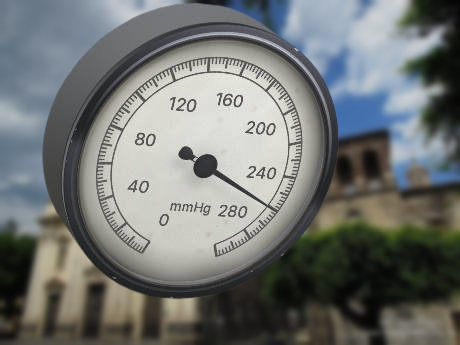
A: 260 mmHg
